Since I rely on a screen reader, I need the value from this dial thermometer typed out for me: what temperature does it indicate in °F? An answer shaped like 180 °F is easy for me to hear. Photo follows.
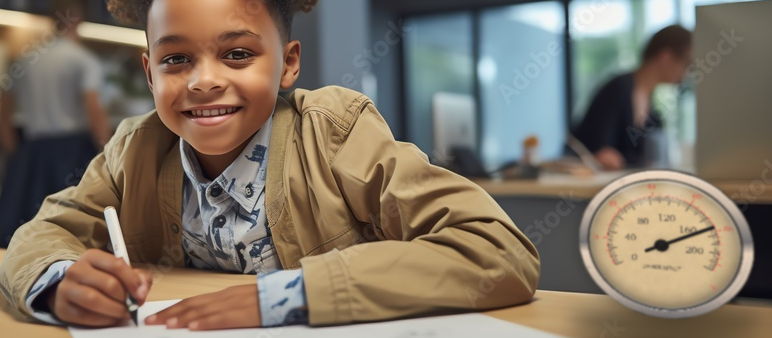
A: 170 °F
